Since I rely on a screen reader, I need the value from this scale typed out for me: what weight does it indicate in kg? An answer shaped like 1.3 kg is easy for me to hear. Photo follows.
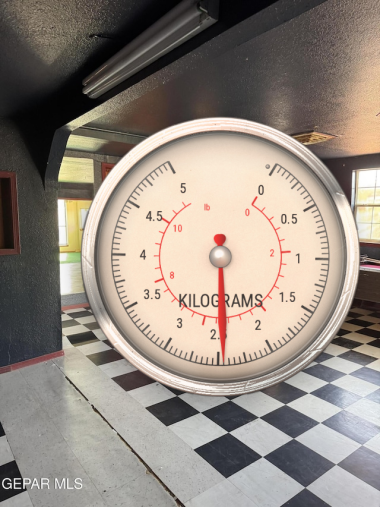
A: 2.45 kg
